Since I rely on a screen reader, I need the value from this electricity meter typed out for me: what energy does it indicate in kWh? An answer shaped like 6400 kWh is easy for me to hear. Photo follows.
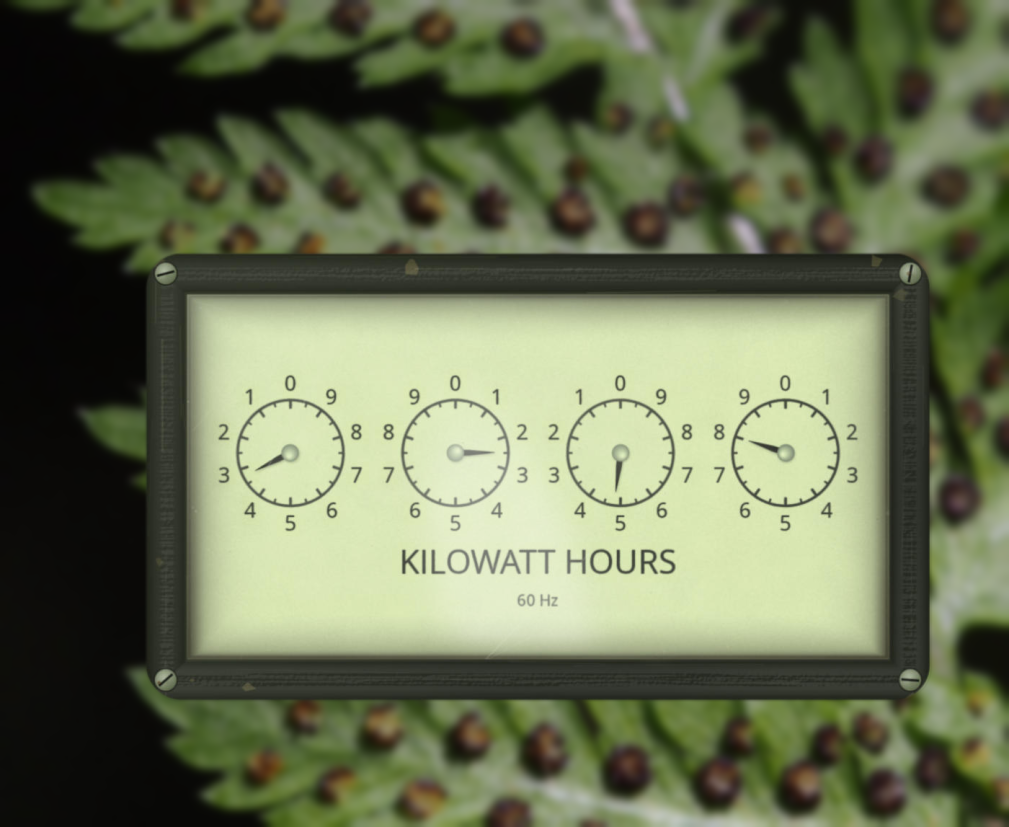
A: 3248 kWh
